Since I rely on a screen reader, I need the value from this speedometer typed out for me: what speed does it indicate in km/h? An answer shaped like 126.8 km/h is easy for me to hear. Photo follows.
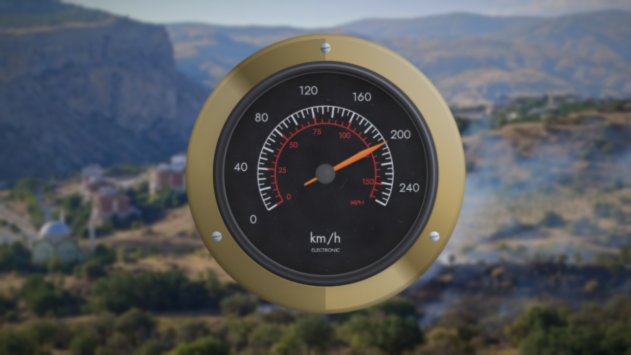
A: 200 km/h
